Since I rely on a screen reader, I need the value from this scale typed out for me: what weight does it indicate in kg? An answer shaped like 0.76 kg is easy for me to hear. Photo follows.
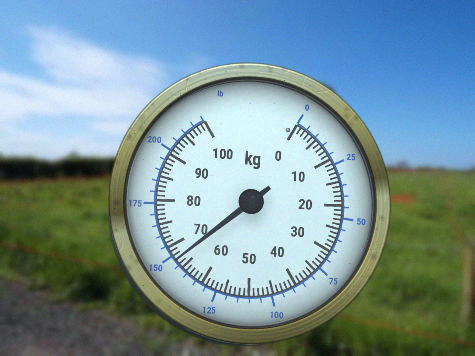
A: 67 kg
